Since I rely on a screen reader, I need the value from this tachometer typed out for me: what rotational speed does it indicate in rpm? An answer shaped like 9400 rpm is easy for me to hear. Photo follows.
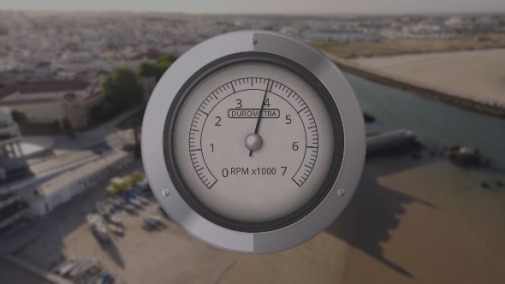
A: 3900 rpm
